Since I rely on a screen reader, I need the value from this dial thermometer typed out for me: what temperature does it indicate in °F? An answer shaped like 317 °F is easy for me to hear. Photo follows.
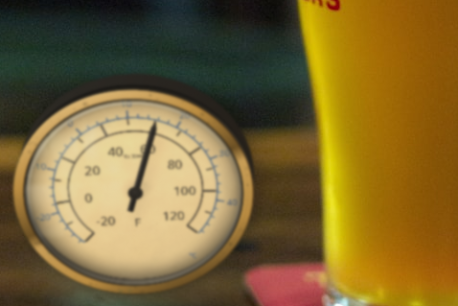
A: 60 °F
